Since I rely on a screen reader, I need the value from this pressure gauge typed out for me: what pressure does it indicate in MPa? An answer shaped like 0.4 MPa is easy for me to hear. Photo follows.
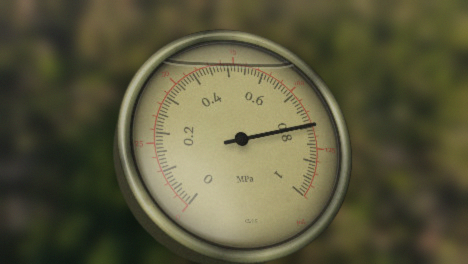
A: 0.8 MPa
